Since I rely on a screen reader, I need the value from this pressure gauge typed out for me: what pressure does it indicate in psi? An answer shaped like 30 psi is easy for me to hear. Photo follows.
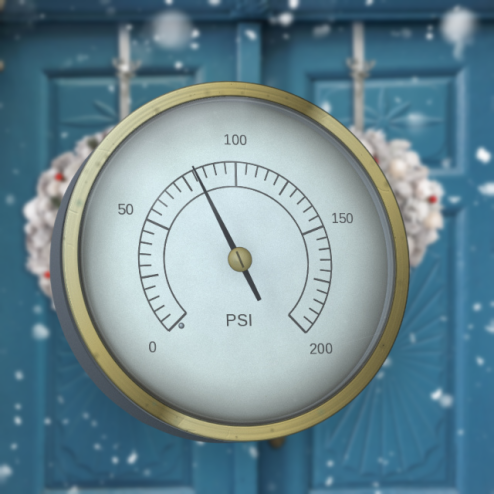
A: 80 psi
